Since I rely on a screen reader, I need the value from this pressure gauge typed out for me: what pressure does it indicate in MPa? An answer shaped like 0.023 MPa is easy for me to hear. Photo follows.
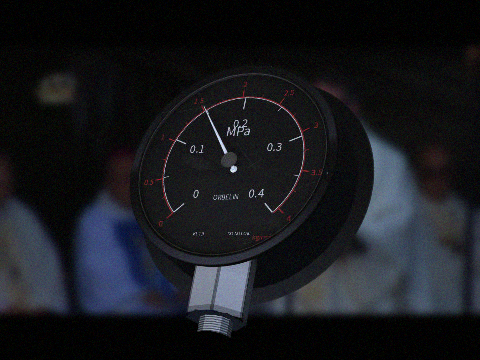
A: 0.15 MPa
